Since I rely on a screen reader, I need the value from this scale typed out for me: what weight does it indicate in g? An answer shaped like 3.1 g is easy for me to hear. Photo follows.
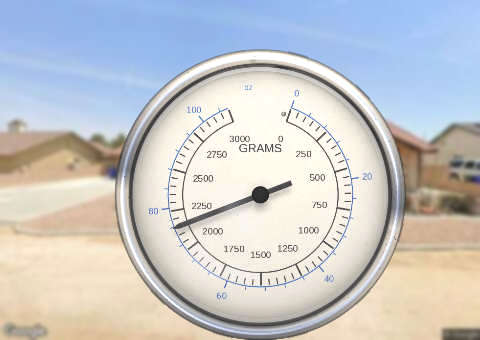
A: 2150 g
